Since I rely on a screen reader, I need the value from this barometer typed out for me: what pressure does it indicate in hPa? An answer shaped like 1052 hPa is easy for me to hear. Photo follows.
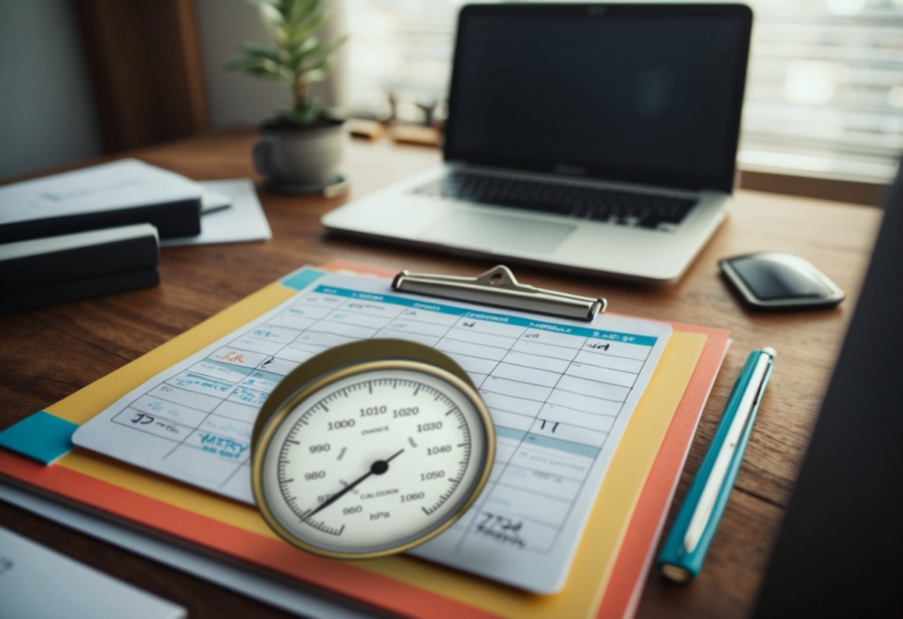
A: 970 hPa
